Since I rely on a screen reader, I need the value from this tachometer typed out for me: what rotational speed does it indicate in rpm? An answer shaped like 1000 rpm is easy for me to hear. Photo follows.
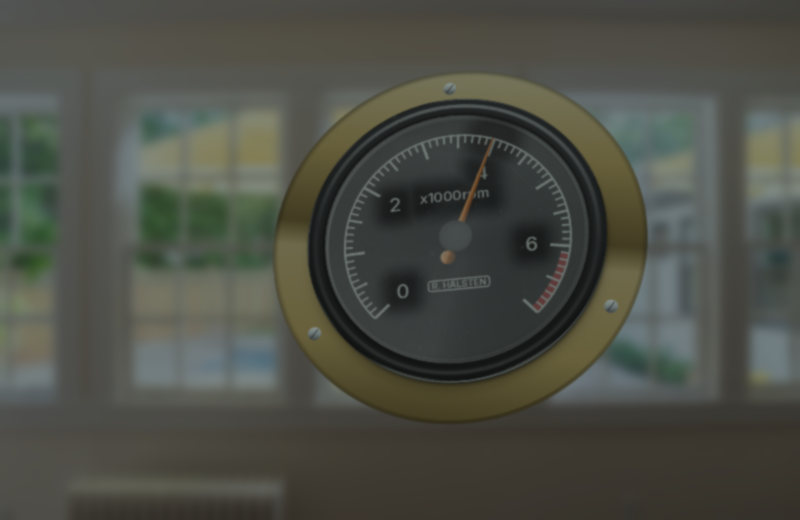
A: 4000 rpm
